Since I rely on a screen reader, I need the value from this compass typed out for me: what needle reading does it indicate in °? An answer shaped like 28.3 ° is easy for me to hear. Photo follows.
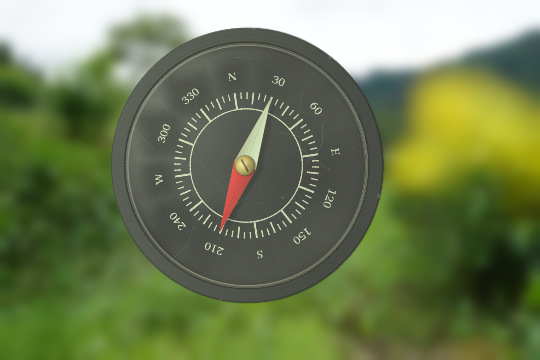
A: 210 °
